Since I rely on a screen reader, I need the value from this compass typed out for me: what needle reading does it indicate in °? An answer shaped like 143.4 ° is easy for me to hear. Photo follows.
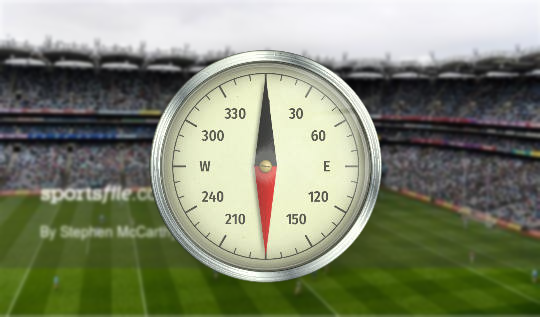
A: 180 °
